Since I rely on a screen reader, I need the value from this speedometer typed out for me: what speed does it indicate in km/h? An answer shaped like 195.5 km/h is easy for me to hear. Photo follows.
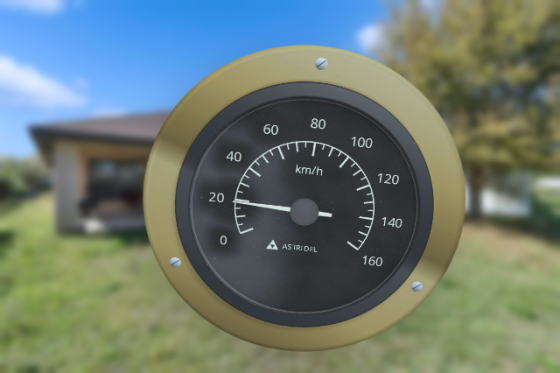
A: 20 km/h
